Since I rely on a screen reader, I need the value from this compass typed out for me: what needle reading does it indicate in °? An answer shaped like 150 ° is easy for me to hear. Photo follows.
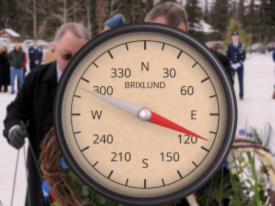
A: 112.5 °
